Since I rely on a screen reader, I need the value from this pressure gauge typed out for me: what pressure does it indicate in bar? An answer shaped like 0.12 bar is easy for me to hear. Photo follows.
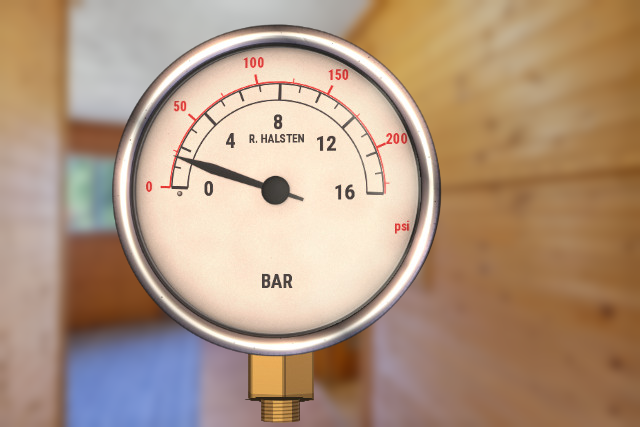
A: 1.5 bar
